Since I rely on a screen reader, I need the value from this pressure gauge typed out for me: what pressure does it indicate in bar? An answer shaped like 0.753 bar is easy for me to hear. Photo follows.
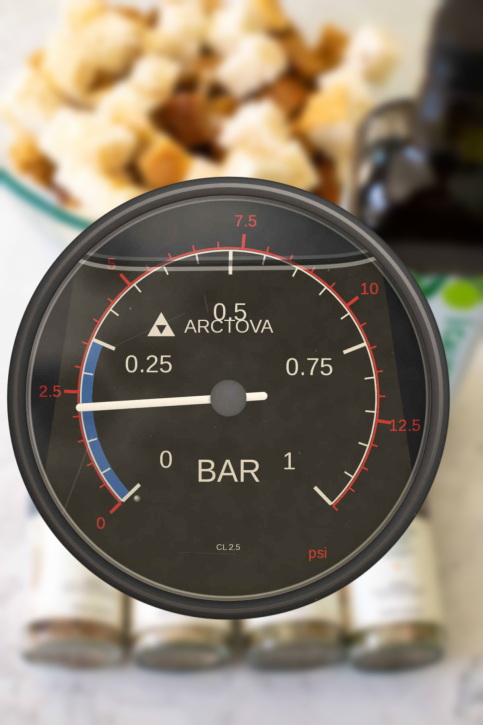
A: 0.15 bar
